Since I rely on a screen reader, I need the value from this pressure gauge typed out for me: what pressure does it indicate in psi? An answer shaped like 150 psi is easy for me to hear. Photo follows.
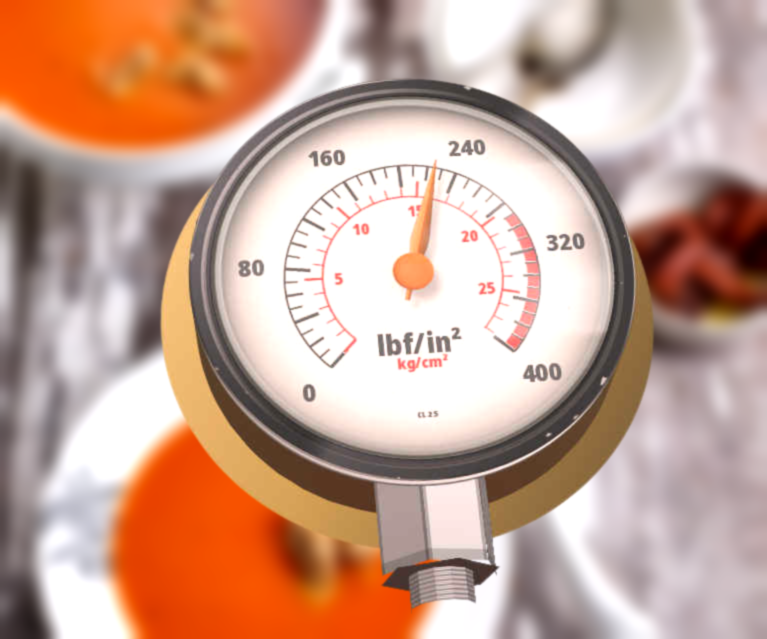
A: 225 psi
